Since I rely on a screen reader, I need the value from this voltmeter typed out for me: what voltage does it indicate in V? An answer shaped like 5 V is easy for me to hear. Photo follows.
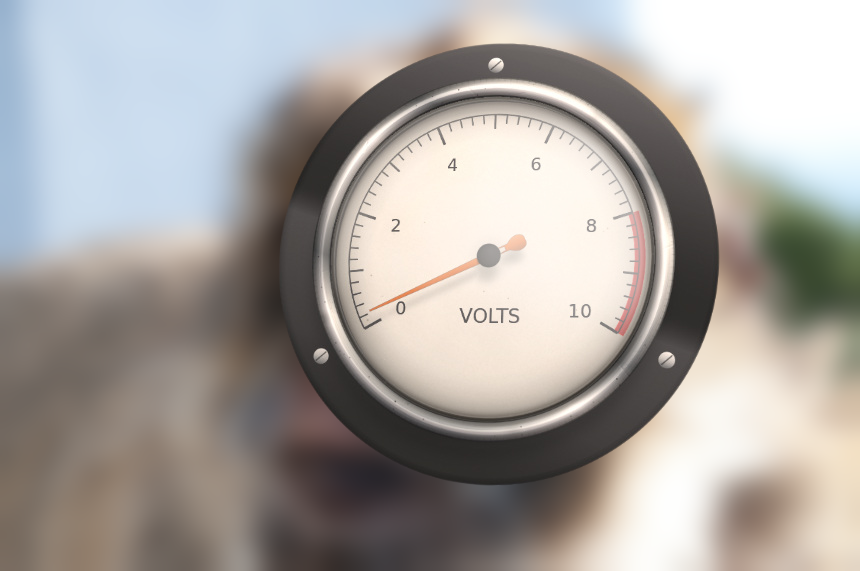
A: 0.2 V
